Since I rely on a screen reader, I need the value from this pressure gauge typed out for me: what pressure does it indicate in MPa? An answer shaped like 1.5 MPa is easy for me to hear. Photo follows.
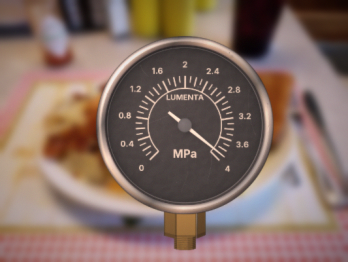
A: 3.9 MPa
